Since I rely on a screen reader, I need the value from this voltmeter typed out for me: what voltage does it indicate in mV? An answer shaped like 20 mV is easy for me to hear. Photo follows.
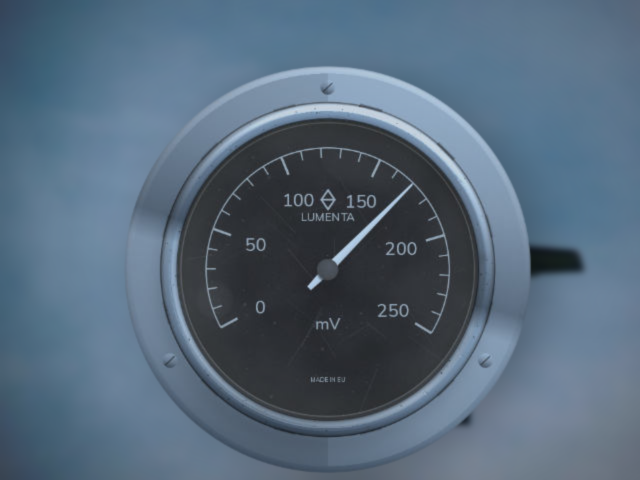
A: 170 mV
